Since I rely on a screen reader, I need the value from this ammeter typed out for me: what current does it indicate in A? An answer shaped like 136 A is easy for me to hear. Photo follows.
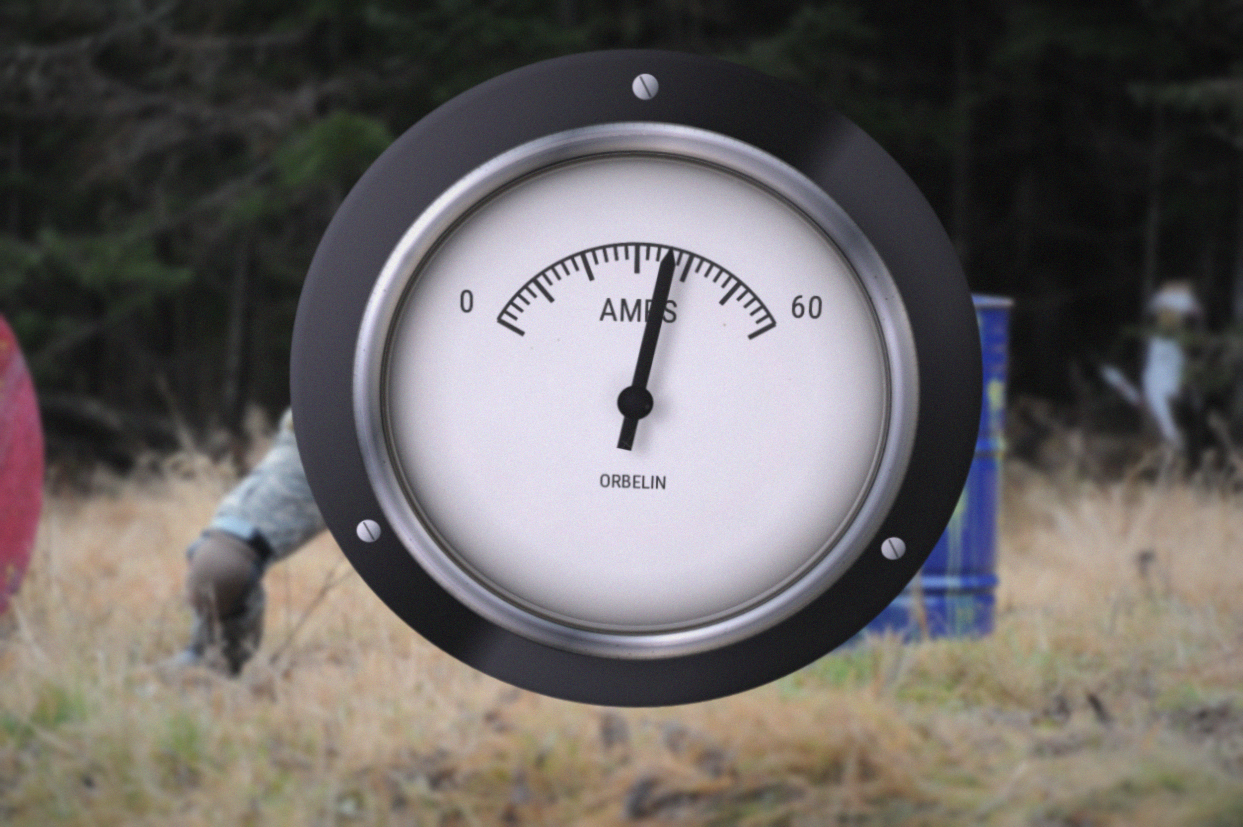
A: 36 A
